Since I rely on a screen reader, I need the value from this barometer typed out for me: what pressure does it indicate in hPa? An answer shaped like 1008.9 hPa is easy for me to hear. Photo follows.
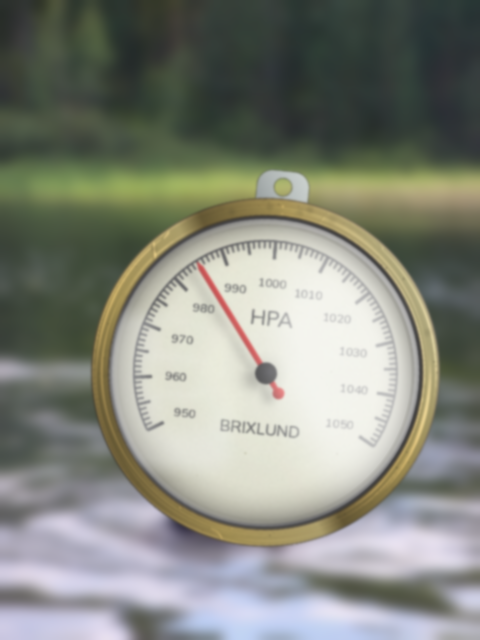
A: 985 hPa
